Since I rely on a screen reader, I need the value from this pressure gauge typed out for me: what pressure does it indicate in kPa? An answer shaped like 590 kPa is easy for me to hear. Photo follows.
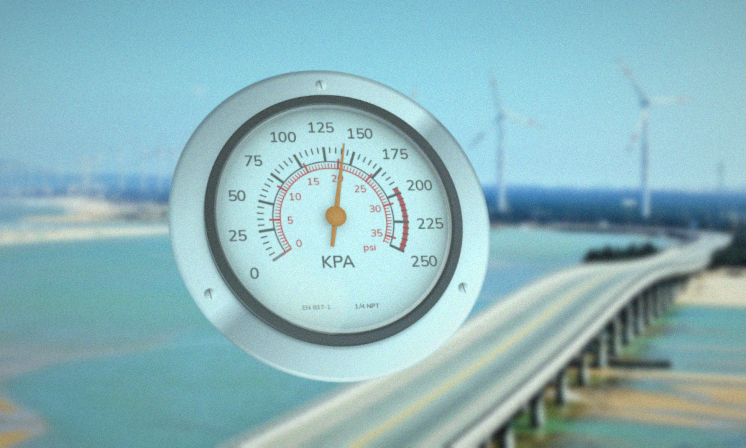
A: 140 kPa
